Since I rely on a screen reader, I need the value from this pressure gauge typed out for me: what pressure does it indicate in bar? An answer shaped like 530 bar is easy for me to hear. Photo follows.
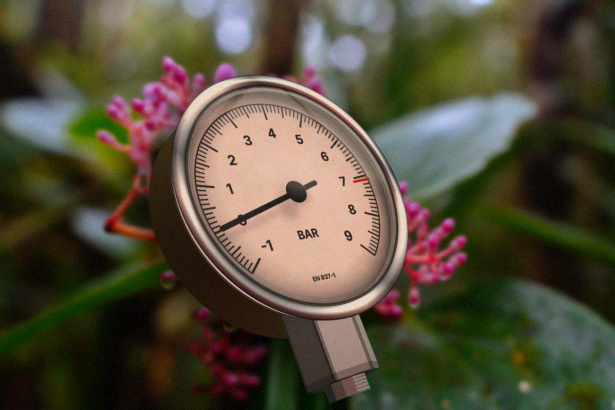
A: 0 bar
